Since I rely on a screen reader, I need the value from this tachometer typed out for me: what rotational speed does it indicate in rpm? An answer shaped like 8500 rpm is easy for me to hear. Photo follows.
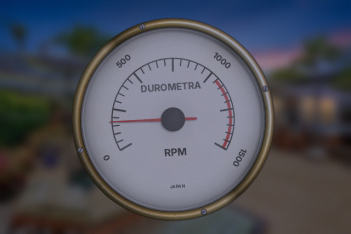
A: 175 rpm
